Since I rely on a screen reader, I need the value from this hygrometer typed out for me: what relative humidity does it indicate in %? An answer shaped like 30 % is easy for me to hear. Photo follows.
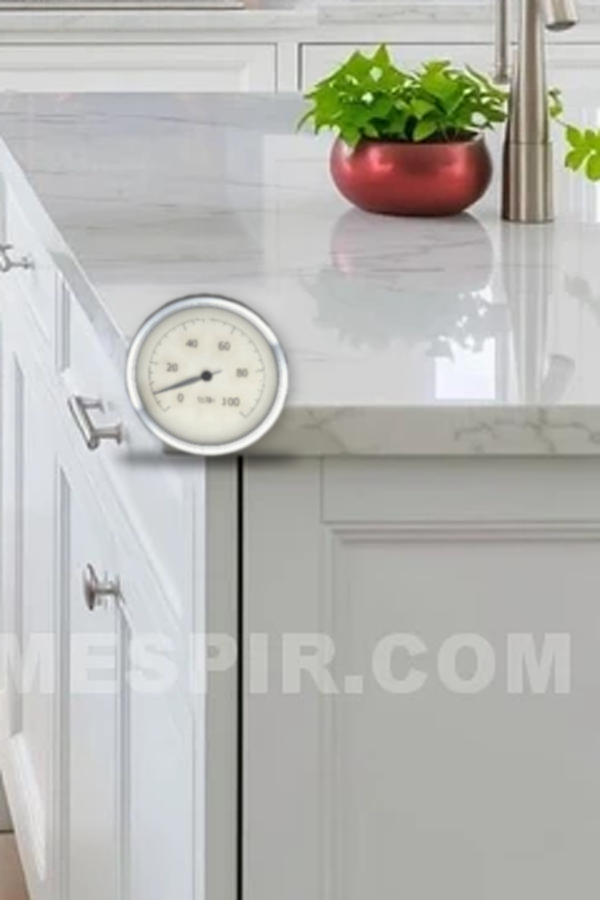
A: 8 %
